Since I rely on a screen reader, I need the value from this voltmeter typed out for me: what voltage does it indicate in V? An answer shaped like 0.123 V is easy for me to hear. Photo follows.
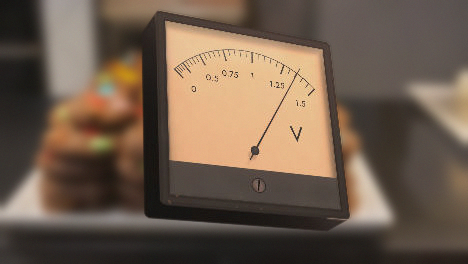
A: 1.35 V
